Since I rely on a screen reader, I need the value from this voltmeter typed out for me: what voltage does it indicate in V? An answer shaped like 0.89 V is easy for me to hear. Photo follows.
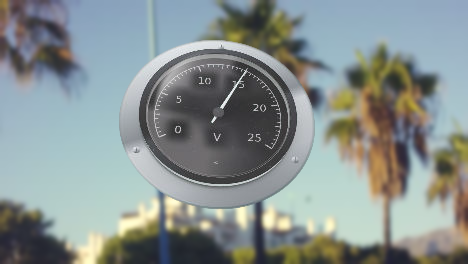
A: 15 V
